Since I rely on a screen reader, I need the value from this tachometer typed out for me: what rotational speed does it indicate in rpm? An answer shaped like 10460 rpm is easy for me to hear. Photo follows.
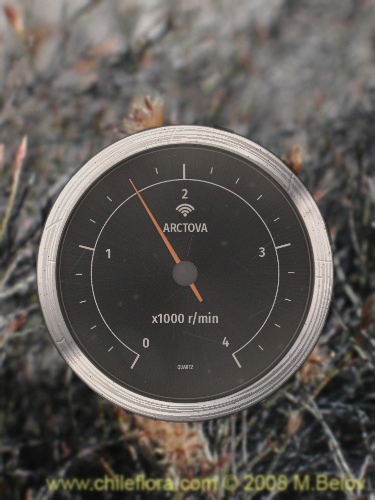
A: 1600 rpm
